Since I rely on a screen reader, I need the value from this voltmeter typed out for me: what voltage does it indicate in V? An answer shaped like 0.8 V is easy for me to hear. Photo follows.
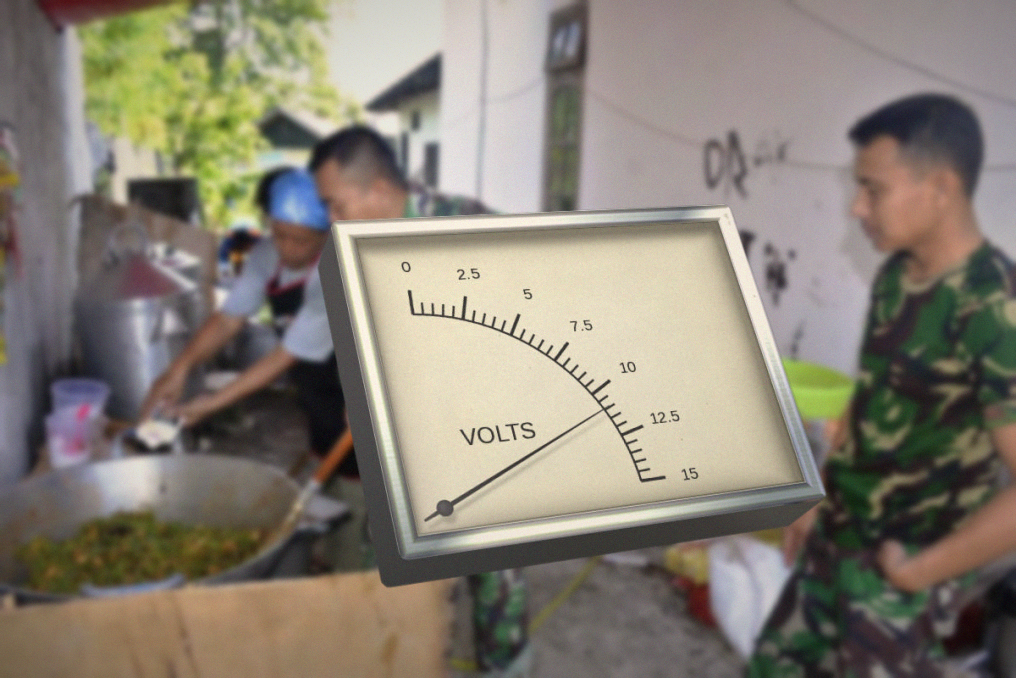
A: 11 V
